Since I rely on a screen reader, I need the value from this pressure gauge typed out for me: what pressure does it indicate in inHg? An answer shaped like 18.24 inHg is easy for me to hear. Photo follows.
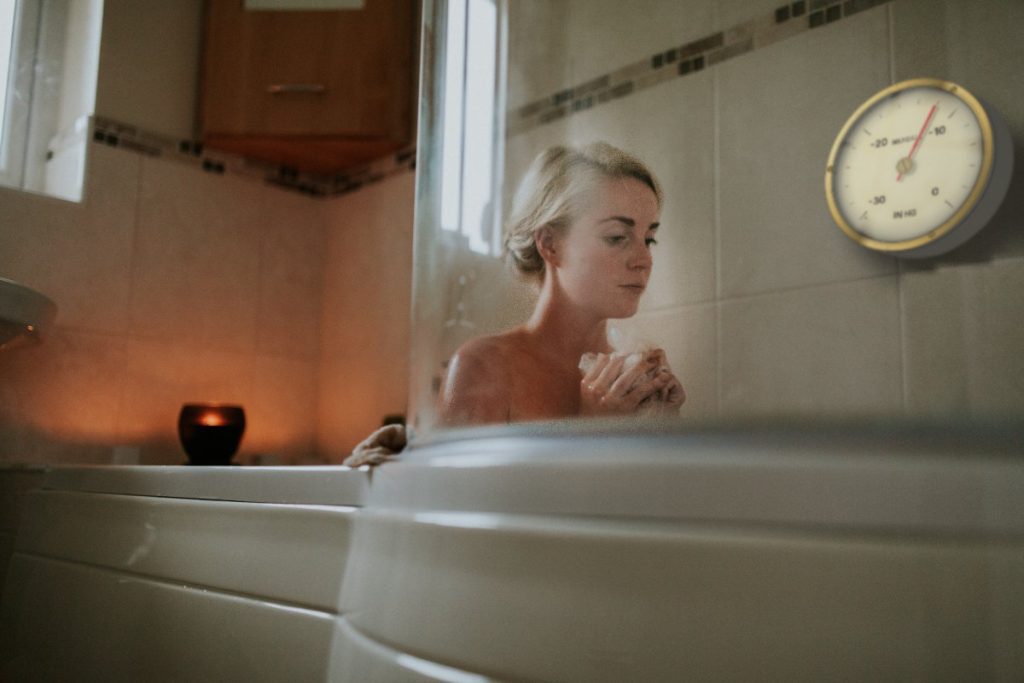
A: -12 inHg
